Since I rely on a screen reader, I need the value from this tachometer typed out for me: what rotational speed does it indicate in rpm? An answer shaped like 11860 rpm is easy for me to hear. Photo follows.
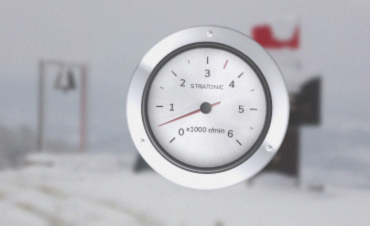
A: 500 rpm
